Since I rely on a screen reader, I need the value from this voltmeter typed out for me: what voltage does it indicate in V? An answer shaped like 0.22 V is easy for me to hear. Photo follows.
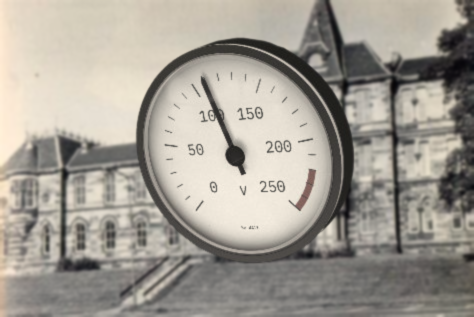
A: 110 V
